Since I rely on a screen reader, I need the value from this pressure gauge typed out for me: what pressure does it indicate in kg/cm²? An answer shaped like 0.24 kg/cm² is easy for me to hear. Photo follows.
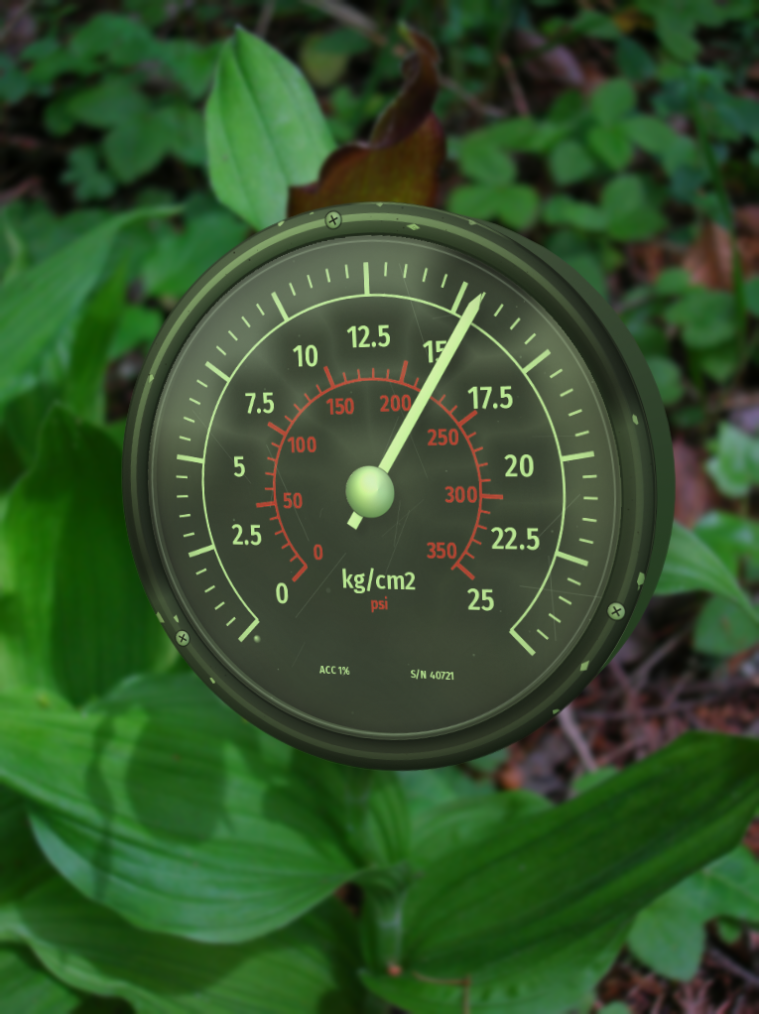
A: 15.5 kg/cm²
